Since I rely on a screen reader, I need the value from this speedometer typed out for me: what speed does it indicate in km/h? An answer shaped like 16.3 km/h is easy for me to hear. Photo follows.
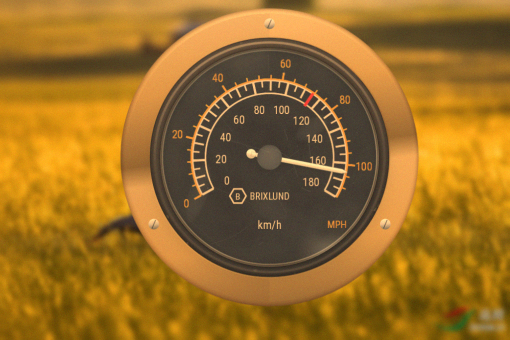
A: 165 km/h
